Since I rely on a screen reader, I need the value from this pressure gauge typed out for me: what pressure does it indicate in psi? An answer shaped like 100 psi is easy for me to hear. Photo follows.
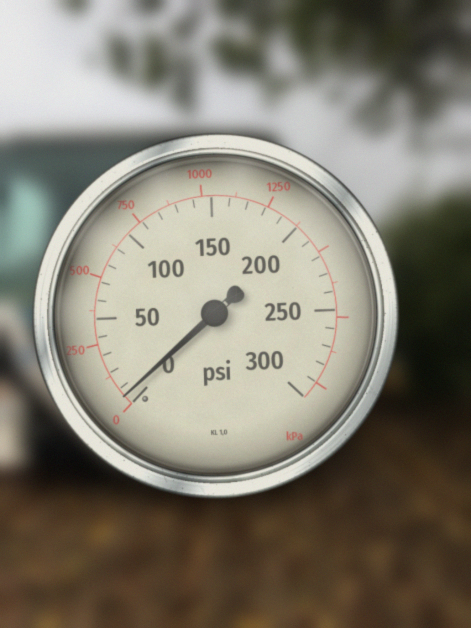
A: 5 psi
